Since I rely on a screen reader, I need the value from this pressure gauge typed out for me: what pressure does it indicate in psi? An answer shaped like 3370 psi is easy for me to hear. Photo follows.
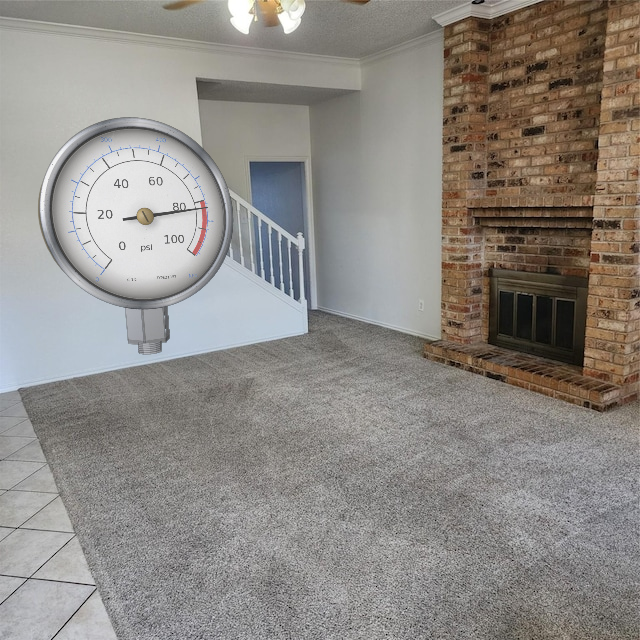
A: 82.5 psi
